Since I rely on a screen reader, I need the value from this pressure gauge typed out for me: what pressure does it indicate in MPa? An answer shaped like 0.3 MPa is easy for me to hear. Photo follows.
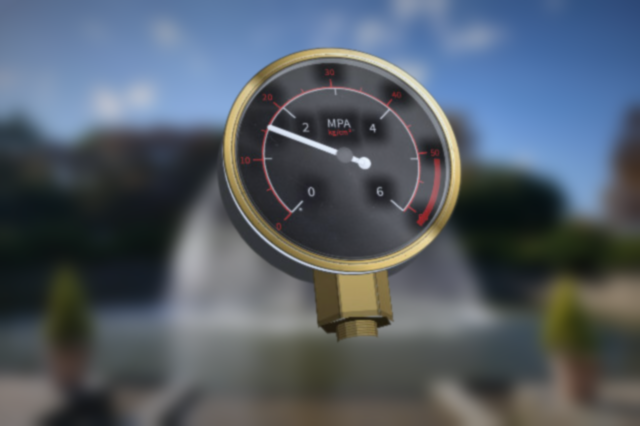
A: 1.5 MPa
